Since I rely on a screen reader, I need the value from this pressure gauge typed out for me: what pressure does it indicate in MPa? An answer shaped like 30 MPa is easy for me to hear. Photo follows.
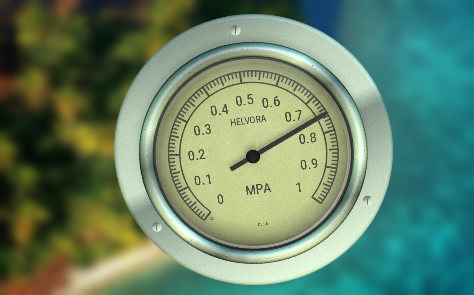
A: 0.75 MPa
